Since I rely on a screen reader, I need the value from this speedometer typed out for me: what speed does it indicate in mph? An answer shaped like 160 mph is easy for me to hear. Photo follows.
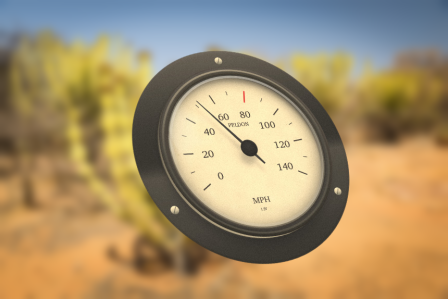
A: 50 mph
